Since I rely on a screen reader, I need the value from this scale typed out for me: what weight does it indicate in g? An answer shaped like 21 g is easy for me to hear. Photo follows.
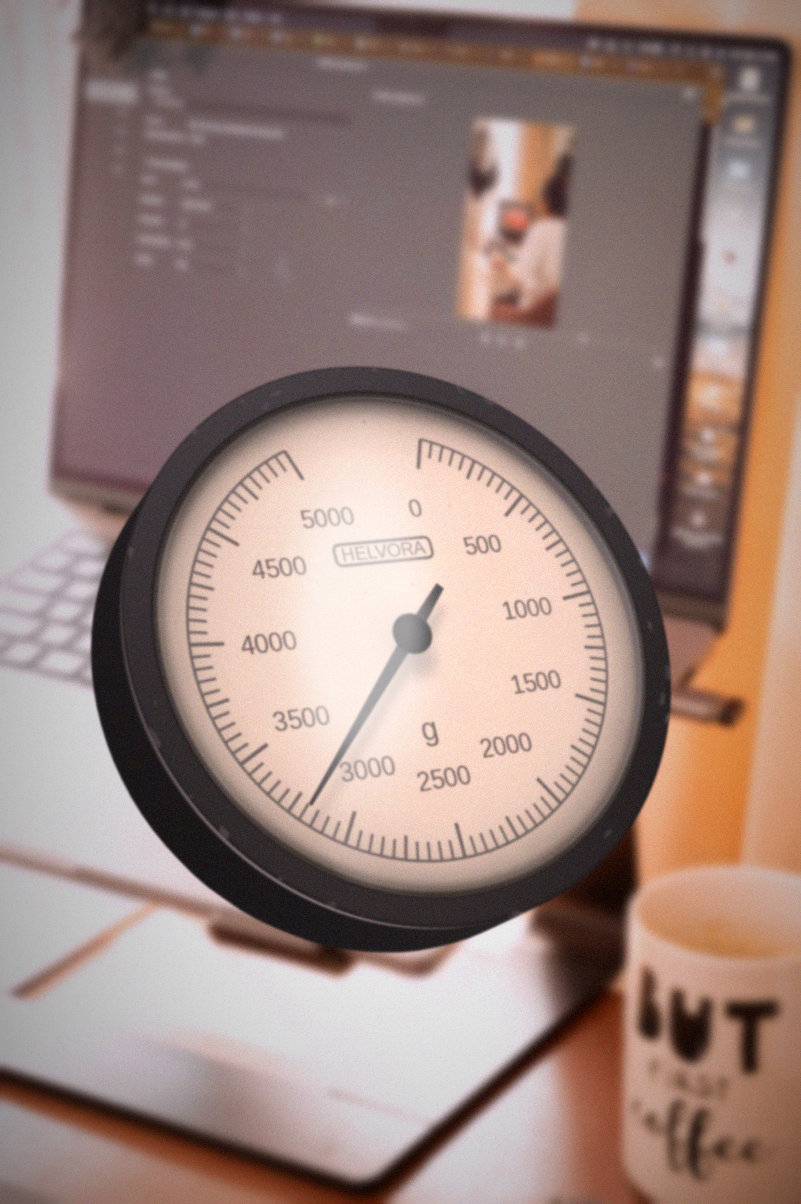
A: 3200 g
